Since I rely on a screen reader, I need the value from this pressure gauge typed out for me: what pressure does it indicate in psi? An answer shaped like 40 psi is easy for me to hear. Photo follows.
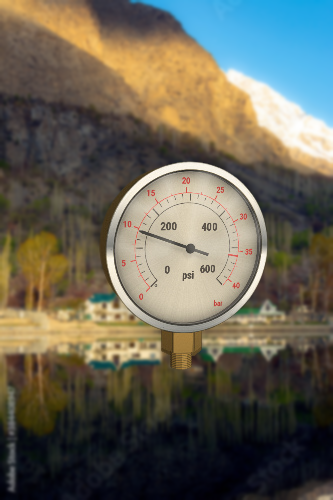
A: 140 psi
